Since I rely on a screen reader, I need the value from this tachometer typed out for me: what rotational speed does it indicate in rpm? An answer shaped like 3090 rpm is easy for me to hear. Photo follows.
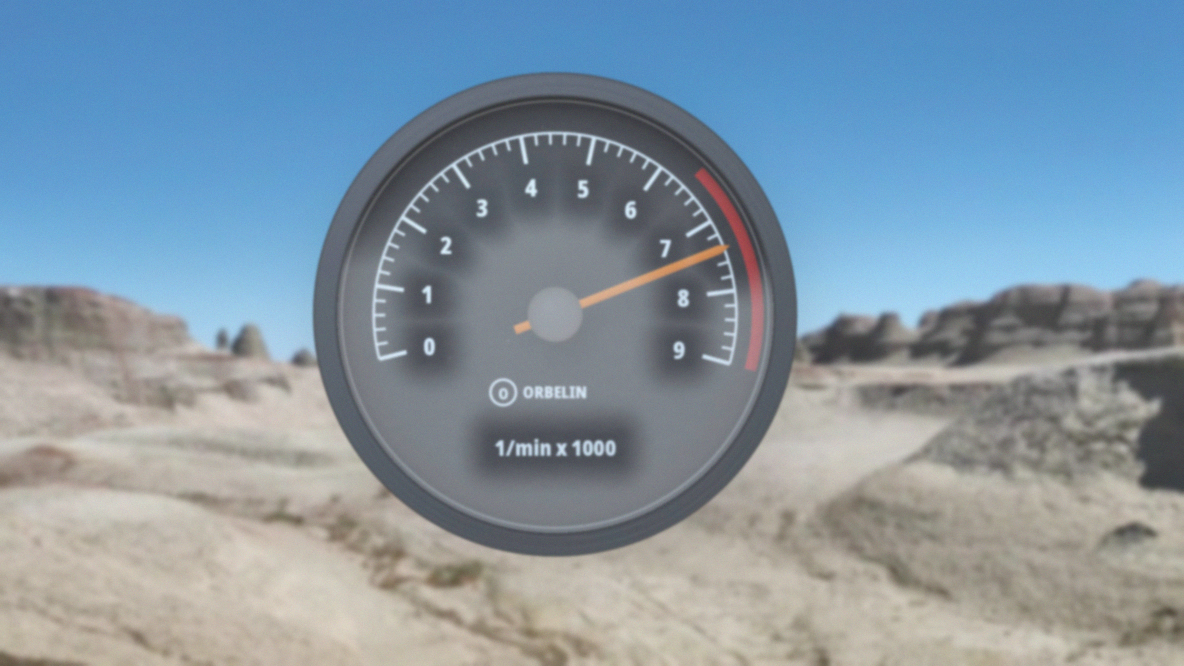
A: 7400 rpm
